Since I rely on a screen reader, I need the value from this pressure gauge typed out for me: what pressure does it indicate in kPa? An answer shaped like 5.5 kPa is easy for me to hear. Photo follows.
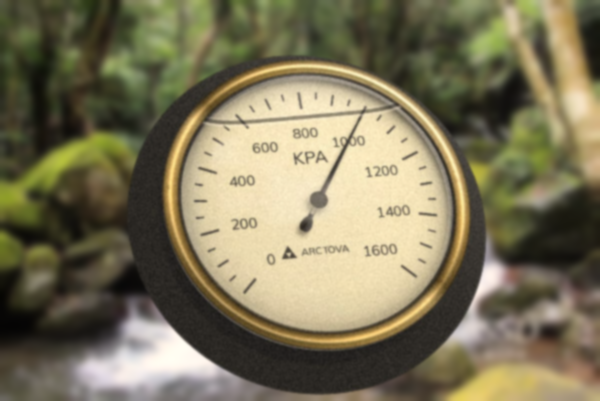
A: 1000 kPa
